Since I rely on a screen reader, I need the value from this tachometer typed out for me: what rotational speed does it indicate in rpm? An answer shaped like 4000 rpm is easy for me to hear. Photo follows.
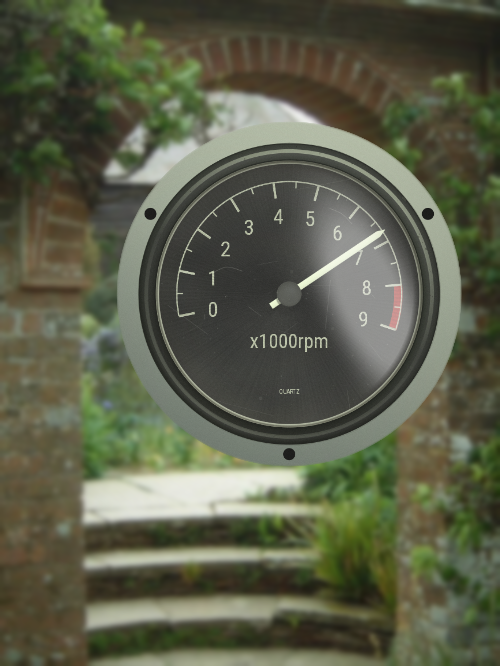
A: 6750 rpm
